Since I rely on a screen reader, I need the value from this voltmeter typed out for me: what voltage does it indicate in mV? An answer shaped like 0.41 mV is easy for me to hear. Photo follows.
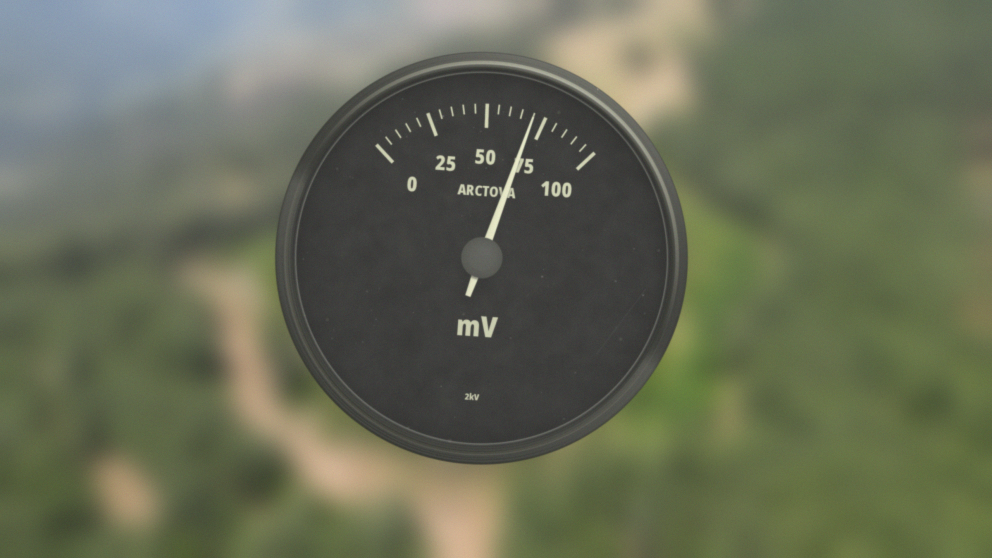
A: 70 mV
